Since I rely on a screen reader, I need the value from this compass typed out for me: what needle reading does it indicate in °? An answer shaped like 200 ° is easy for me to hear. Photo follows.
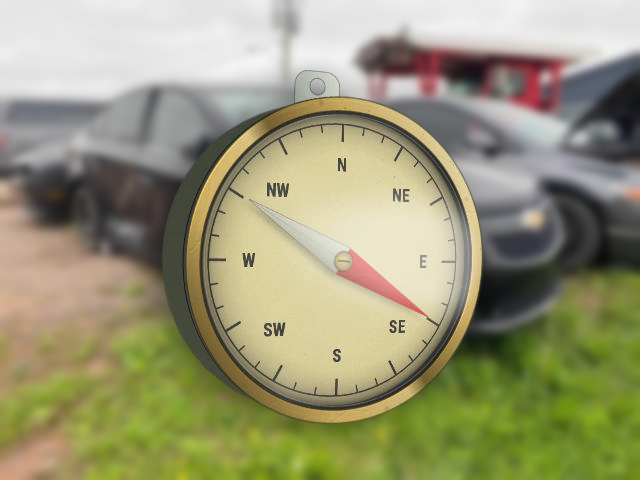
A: 120 °
